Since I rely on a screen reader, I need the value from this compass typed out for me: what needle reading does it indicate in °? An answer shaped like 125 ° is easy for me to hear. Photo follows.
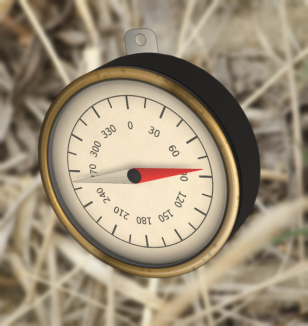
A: 82.5 °
